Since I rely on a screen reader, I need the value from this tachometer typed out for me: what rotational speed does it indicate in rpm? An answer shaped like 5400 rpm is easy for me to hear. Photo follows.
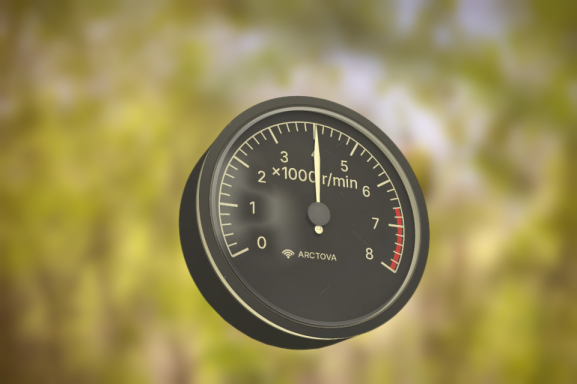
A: 4000 rpm
